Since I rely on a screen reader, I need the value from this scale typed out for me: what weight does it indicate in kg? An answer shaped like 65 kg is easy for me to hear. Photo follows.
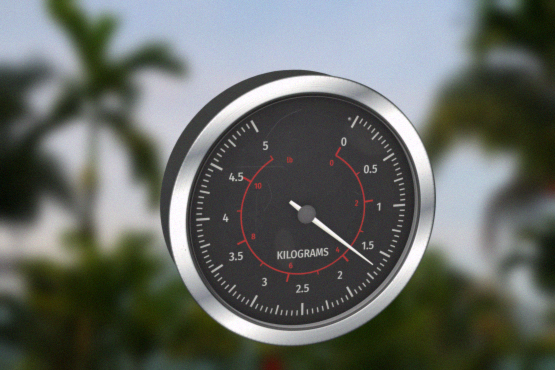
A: 1.65 kg
